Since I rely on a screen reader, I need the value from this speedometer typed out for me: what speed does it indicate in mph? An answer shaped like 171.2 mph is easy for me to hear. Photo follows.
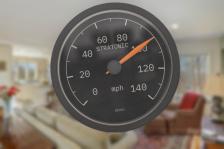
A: 100 mph
